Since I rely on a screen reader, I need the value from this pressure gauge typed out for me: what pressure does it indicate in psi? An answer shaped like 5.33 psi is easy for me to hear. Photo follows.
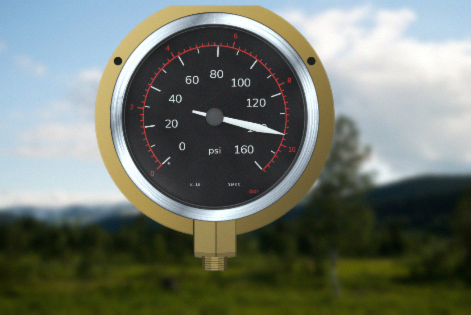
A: 140 psi
